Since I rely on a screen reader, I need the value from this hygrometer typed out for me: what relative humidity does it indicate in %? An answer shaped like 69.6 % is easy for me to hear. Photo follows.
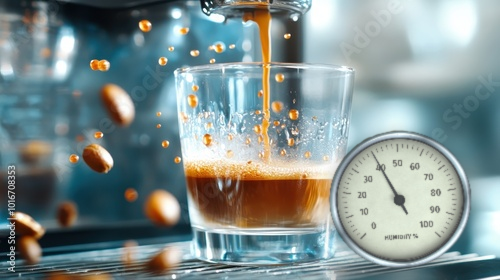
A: 40 %
